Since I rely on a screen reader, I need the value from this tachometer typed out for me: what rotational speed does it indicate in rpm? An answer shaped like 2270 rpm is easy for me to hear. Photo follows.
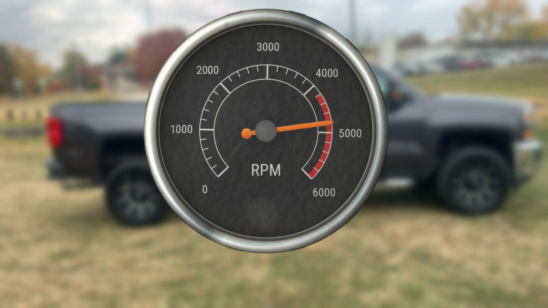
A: 4800 rpm
